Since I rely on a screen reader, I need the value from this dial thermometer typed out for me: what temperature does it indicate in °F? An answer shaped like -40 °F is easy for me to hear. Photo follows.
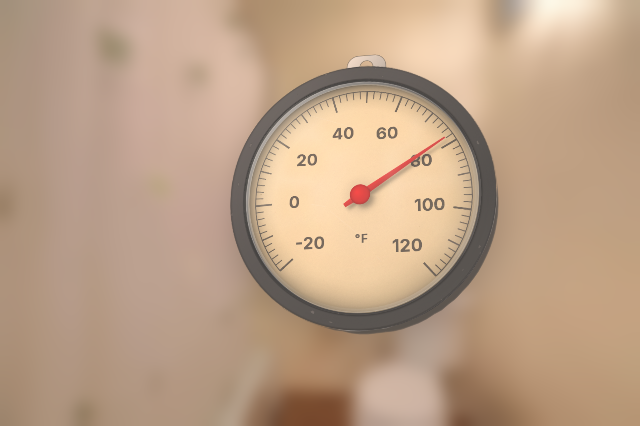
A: 78 °F
